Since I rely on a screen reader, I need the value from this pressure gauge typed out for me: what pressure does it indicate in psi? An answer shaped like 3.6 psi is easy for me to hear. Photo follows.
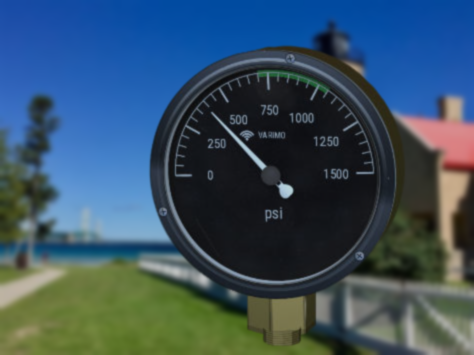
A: 400 psi
